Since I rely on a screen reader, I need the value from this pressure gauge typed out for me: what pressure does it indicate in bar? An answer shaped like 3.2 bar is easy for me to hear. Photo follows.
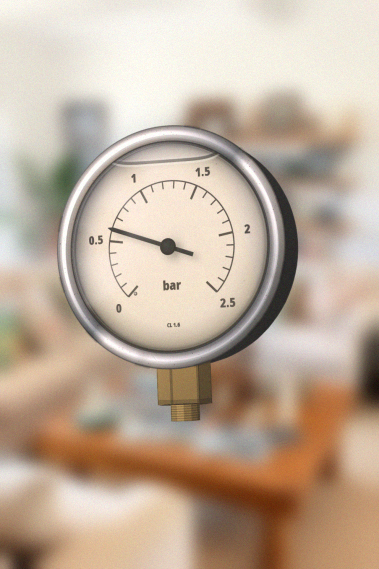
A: 0.6 bar
